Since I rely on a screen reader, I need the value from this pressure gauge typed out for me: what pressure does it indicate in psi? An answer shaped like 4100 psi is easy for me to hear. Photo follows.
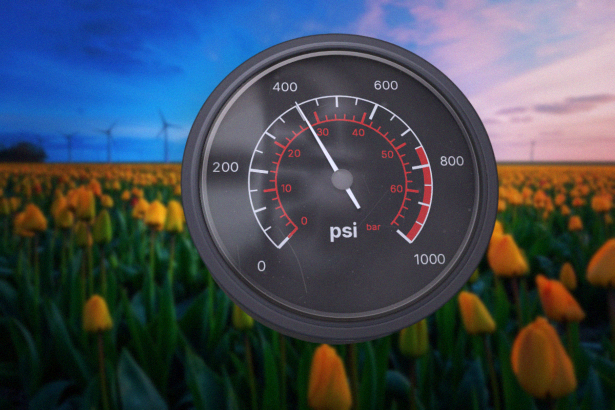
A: 400 psi
